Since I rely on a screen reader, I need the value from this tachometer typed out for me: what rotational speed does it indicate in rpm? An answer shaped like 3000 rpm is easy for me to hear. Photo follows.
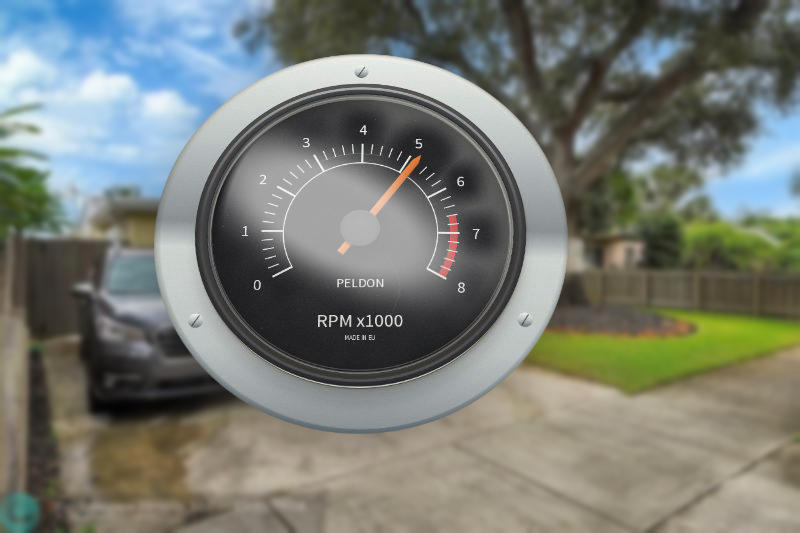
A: 5200 rpm
